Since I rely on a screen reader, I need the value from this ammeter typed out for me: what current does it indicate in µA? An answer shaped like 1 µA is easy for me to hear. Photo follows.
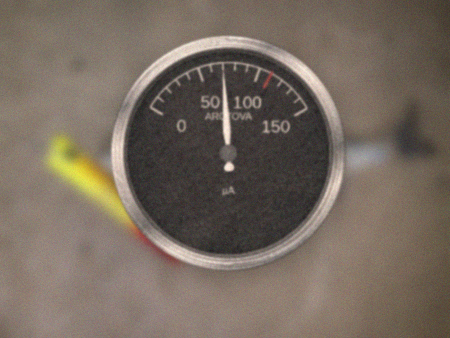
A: 70 µA
